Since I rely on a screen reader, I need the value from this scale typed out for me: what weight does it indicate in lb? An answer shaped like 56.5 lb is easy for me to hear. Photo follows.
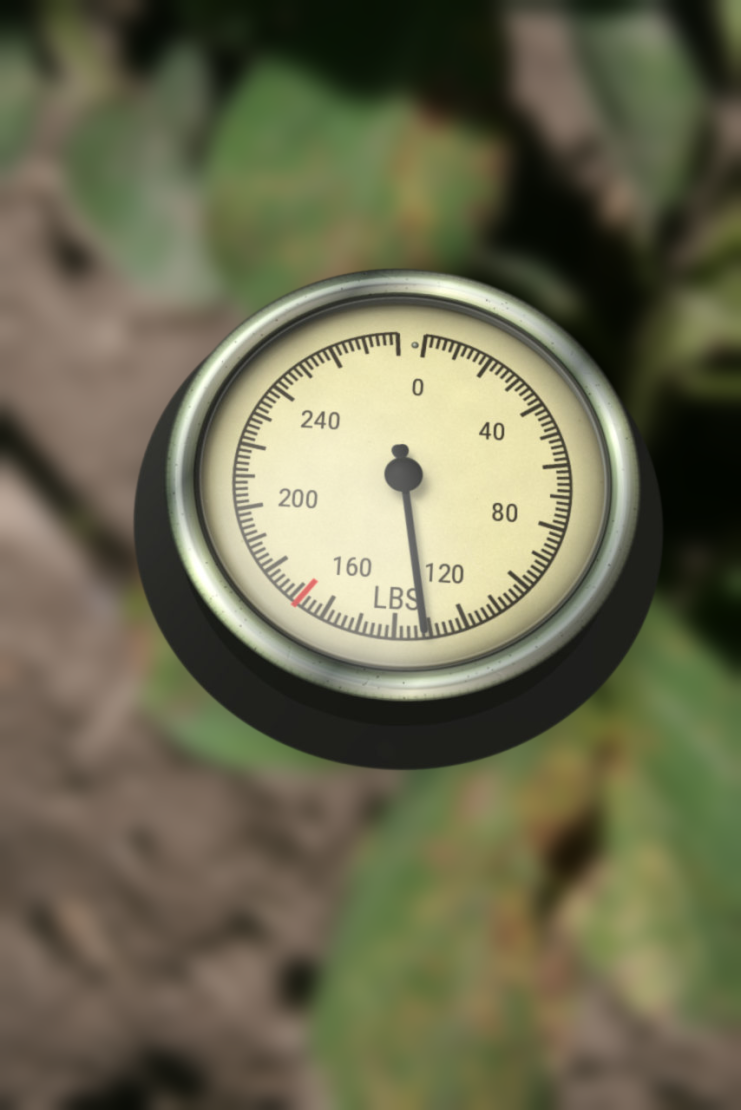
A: 132 lb
